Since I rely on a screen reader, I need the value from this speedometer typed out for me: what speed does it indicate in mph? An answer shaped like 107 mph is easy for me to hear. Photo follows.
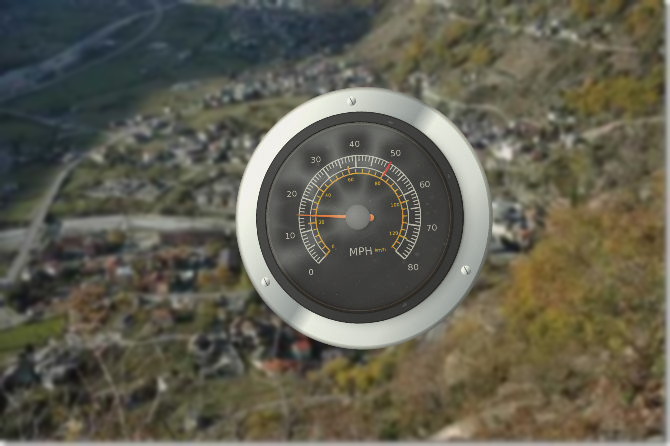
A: 15 mph
